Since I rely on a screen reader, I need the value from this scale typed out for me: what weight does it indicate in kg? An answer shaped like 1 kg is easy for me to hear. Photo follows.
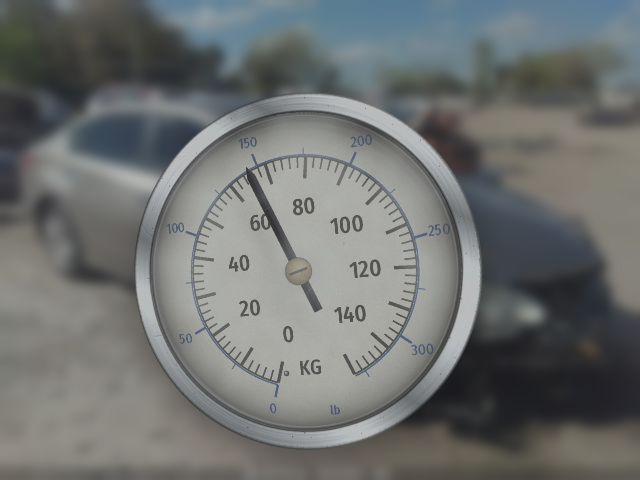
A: 66 kg
